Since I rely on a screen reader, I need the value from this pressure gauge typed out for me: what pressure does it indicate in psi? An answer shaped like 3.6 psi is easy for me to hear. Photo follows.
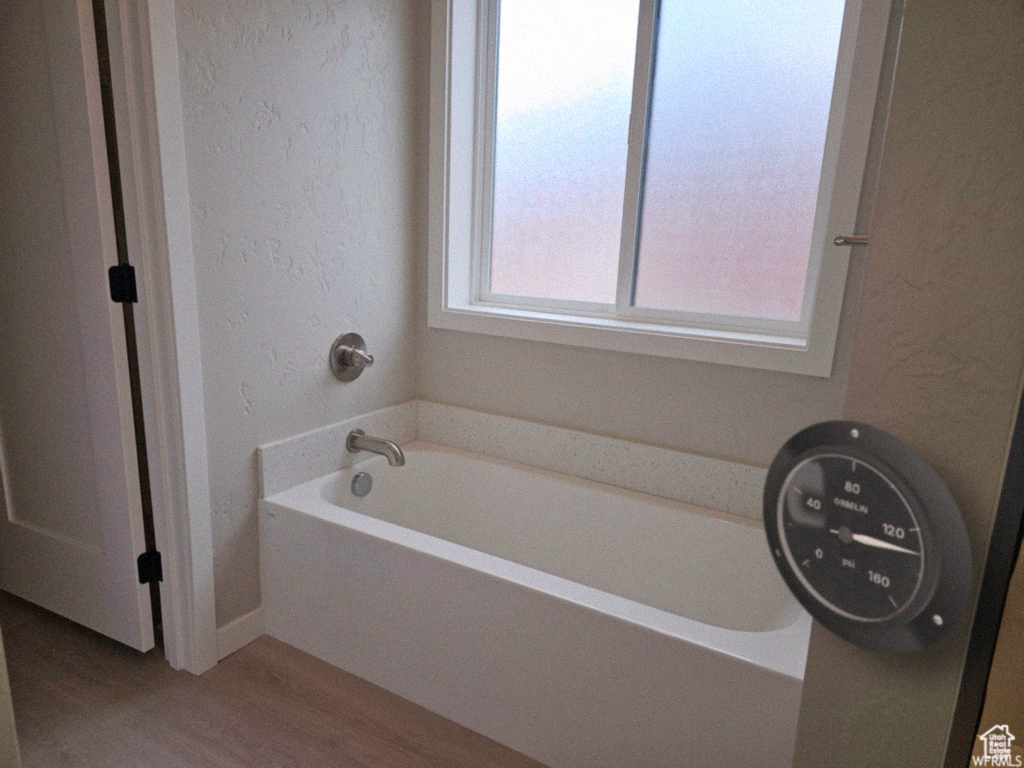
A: 130 psi
